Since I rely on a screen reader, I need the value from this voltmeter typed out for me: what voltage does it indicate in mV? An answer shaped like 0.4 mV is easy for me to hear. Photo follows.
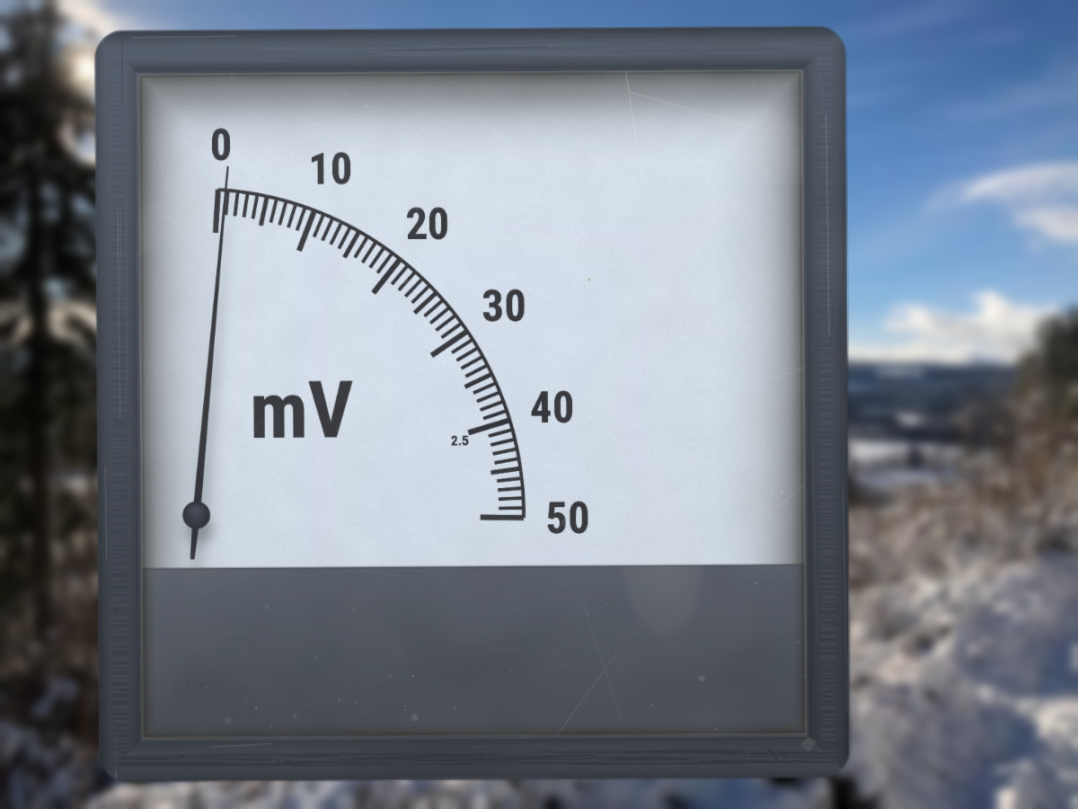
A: 1 mV
